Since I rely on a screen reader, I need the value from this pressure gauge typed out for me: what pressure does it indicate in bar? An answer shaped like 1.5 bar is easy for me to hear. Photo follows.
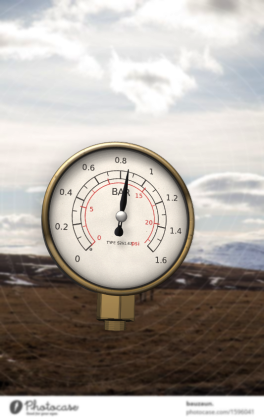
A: 0.85 bar
